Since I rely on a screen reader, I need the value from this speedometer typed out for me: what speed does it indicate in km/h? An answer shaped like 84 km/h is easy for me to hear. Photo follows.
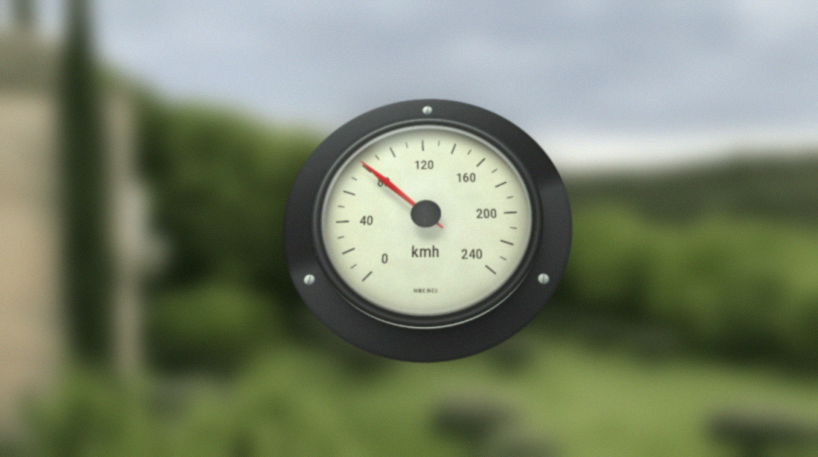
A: 80 km/h
